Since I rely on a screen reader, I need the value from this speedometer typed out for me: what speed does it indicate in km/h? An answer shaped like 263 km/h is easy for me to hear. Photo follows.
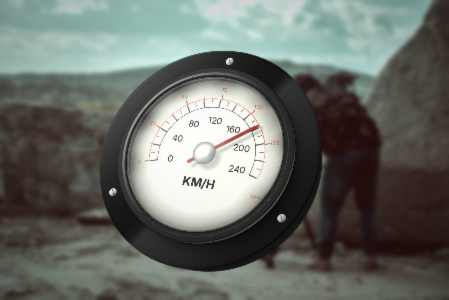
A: 180 km/h
